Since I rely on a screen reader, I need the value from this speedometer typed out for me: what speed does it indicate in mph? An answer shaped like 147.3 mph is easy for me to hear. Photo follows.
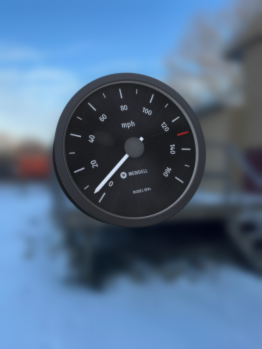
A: 5 mph
